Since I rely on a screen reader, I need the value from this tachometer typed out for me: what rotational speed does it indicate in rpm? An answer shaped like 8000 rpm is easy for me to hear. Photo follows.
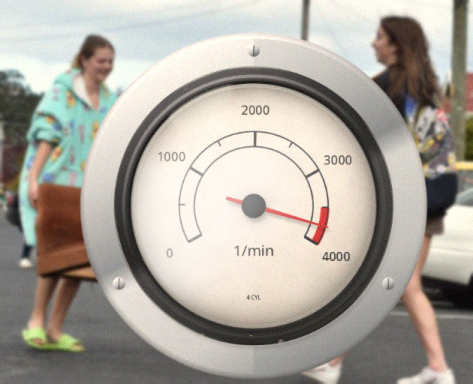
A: 3750 rpm
